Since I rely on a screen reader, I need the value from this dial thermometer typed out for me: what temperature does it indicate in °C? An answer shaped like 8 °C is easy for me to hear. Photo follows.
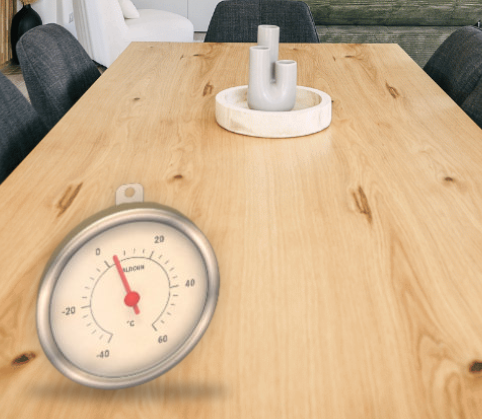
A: 4 °C
